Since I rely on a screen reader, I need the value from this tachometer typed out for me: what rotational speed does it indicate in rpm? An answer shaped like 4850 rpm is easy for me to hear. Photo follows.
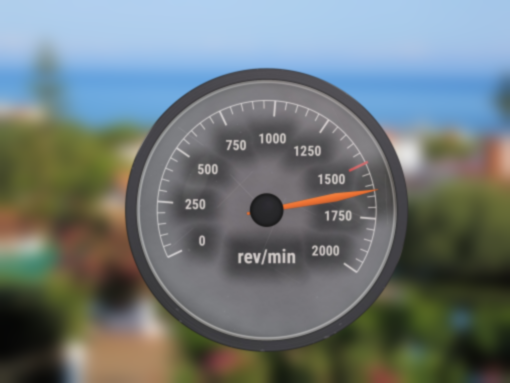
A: 1625 rpm
